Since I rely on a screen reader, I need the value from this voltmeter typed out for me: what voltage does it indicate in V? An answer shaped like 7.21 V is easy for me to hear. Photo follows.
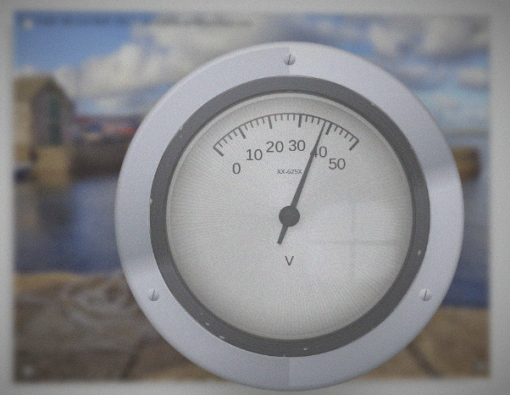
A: 38 V
